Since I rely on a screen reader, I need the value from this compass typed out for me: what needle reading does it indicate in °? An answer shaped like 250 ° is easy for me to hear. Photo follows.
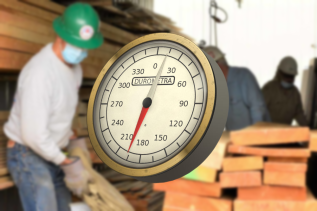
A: 195 °
